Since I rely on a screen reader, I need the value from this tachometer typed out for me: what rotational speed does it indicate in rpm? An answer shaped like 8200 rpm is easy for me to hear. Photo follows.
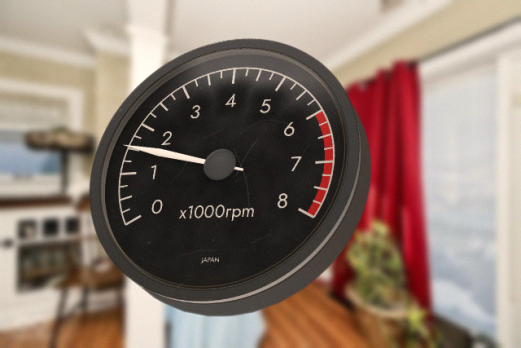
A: 1500 rpm
